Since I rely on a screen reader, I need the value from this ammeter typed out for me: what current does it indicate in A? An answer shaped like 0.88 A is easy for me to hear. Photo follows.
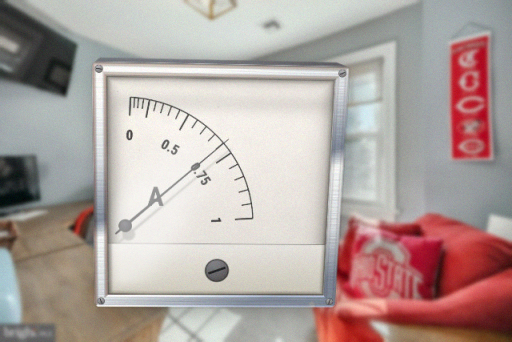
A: 0.7 A
